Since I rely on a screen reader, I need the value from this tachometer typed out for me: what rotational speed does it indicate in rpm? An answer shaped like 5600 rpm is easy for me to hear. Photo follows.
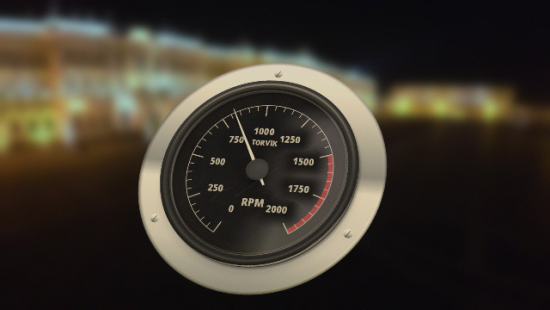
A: 825 rpm
